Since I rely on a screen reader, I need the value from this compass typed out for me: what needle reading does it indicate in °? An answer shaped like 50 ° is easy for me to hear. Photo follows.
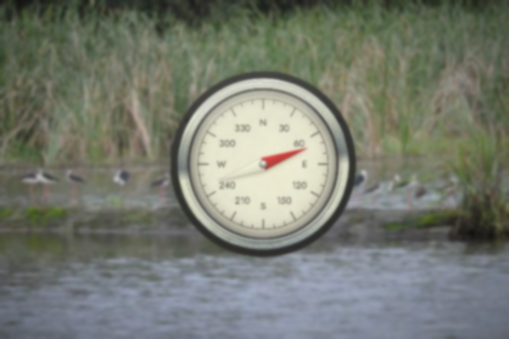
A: 70 °
